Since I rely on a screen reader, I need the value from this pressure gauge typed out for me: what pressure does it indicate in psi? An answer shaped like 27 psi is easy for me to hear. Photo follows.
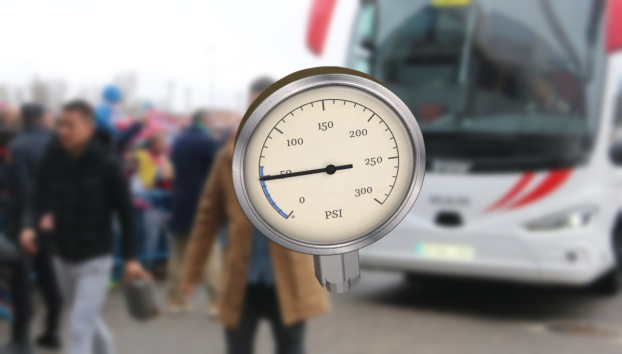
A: 50 psi
